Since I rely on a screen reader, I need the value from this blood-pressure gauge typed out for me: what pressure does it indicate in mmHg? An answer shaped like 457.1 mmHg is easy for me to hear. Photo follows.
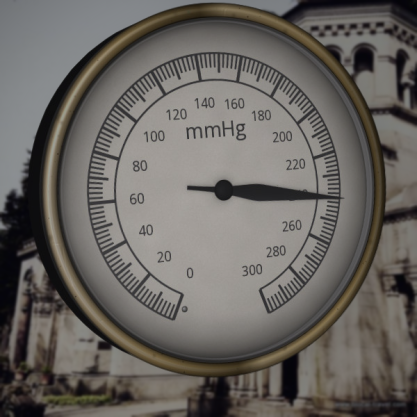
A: 240 mmHg
